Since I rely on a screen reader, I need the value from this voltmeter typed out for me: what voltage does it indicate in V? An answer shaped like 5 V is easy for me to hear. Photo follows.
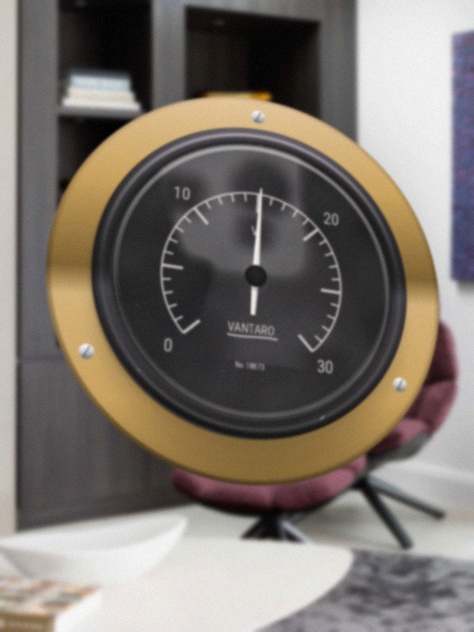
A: 15 V
